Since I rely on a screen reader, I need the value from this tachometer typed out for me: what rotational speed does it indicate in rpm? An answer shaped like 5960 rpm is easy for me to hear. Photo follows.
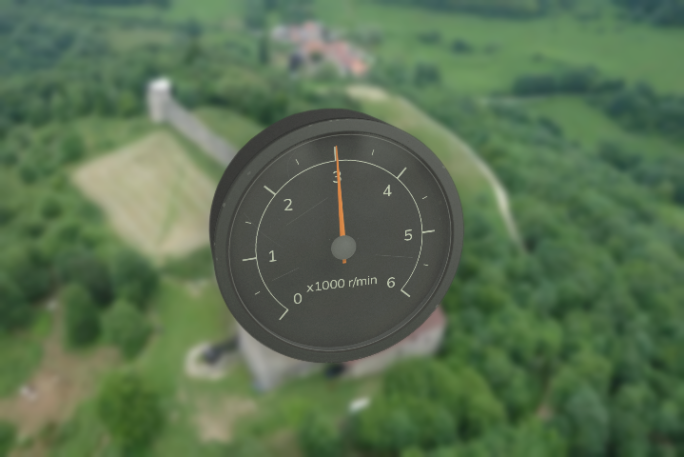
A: 3000 rpm
